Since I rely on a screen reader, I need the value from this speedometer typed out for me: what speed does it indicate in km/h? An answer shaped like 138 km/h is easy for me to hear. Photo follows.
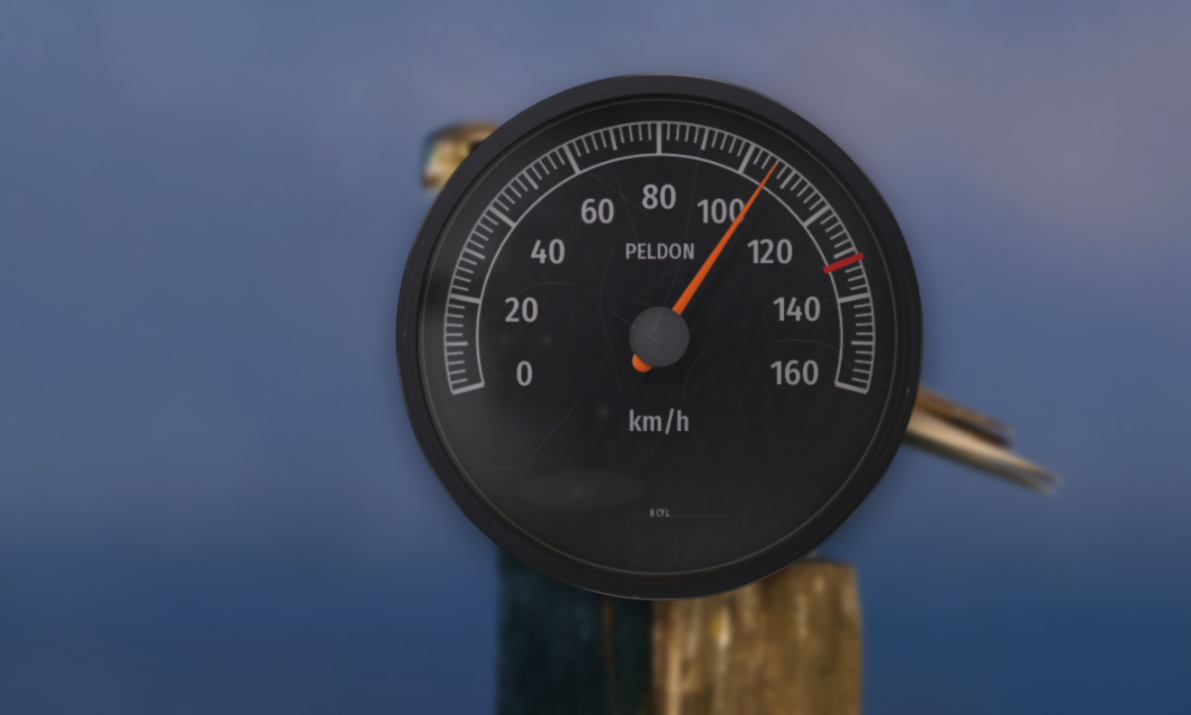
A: 106 km/h
